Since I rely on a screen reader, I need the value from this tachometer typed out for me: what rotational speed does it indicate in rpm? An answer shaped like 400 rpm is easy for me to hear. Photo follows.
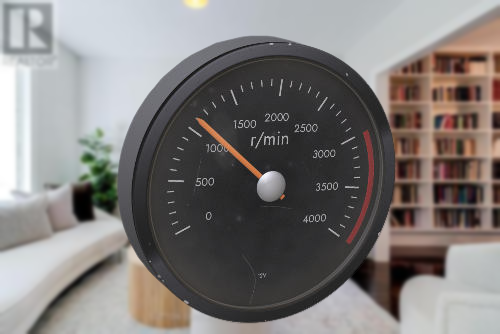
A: 1100 rpm
